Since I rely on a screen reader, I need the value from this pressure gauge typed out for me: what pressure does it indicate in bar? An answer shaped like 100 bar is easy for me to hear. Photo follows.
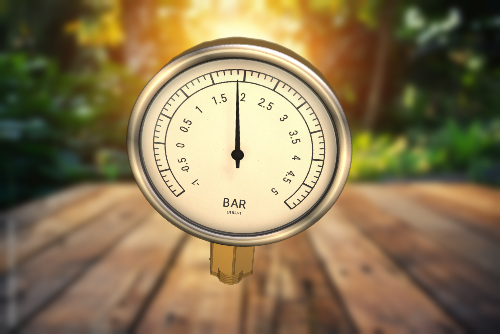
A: 1.9 bar
